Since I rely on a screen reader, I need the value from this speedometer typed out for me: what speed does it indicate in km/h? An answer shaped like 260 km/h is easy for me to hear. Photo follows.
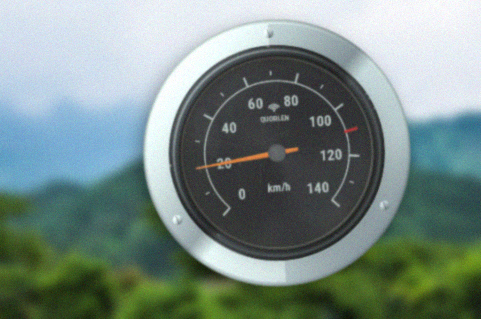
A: 20 km/h
